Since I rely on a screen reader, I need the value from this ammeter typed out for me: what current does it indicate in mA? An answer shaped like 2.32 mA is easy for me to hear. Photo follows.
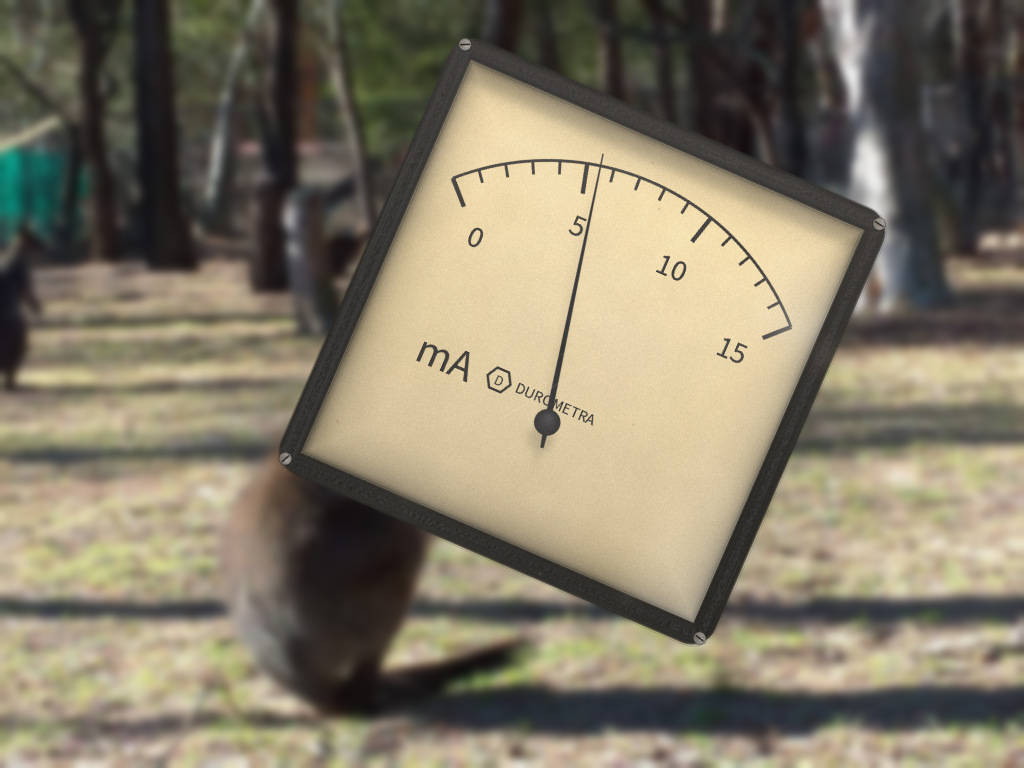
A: 5.5 mA
